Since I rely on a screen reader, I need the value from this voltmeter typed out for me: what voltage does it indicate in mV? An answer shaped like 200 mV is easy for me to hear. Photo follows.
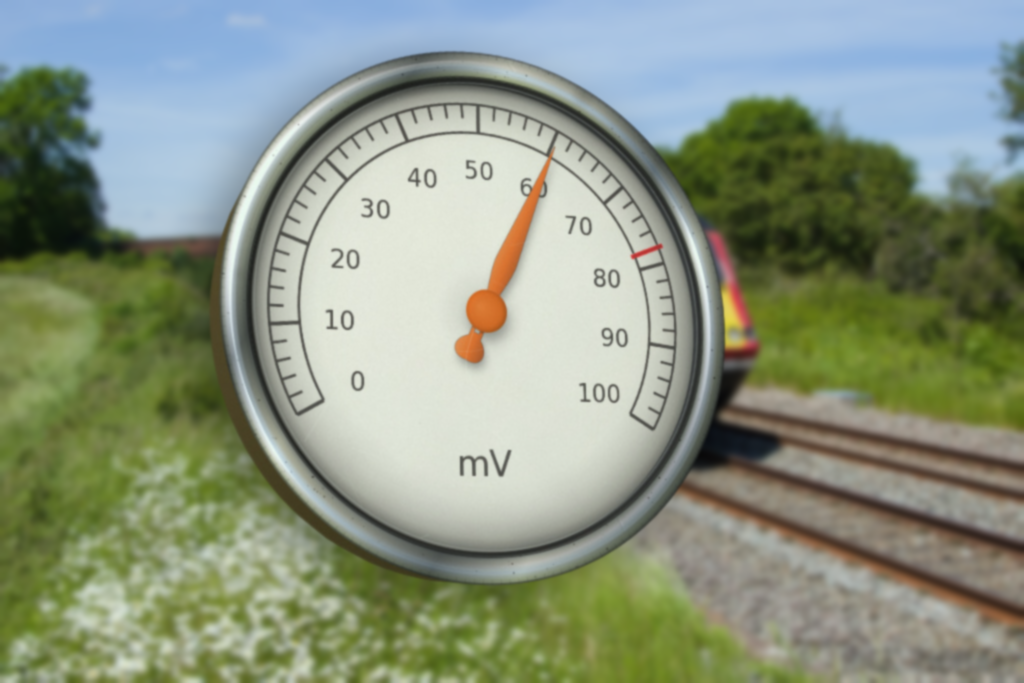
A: 60 mV
